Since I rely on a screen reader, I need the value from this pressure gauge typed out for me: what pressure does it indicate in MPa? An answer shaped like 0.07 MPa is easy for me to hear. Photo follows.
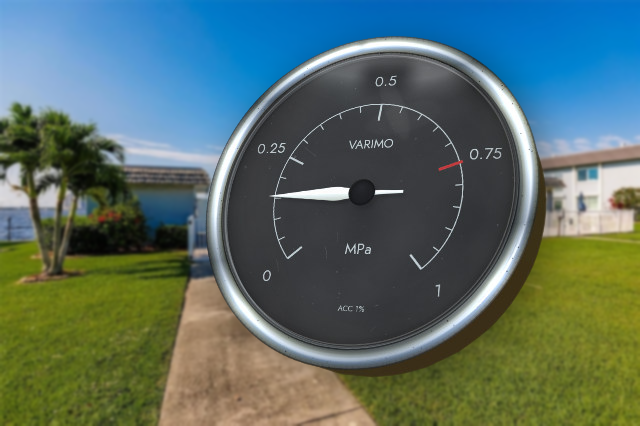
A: 0.15 MPa
